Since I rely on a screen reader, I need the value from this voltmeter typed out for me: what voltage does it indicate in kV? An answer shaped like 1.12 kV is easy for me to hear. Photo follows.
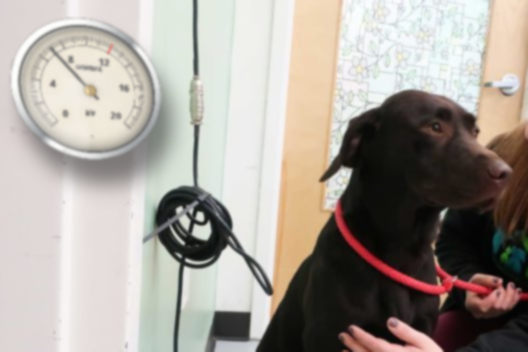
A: 7 kV
